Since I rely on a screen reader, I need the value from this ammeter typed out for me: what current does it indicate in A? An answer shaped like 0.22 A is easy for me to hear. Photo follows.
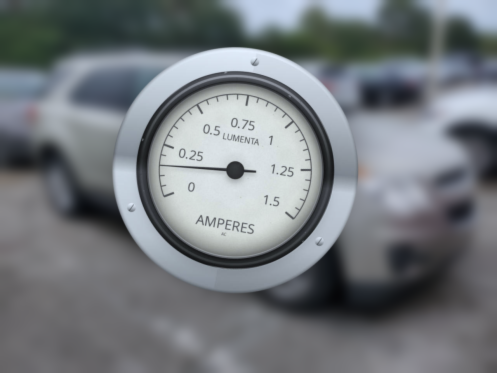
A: 0.15 A
